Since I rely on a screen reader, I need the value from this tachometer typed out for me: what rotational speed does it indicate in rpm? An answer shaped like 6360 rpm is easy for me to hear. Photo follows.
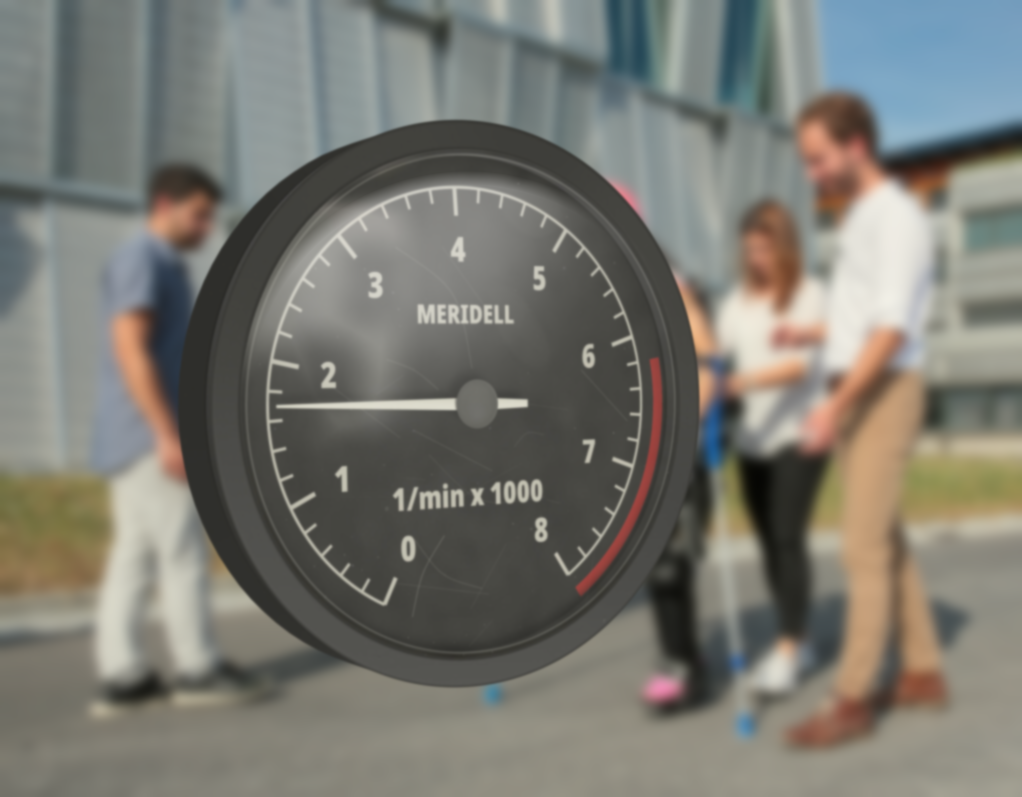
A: 1700 rpm
